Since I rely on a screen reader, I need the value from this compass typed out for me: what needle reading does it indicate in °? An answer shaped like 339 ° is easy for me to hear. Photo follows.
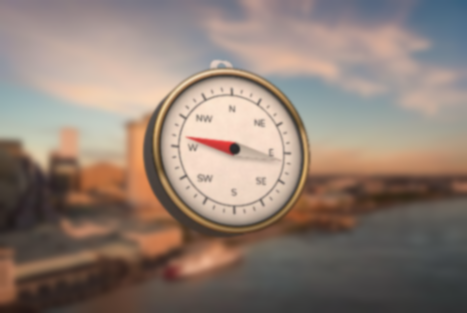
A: 280 °
